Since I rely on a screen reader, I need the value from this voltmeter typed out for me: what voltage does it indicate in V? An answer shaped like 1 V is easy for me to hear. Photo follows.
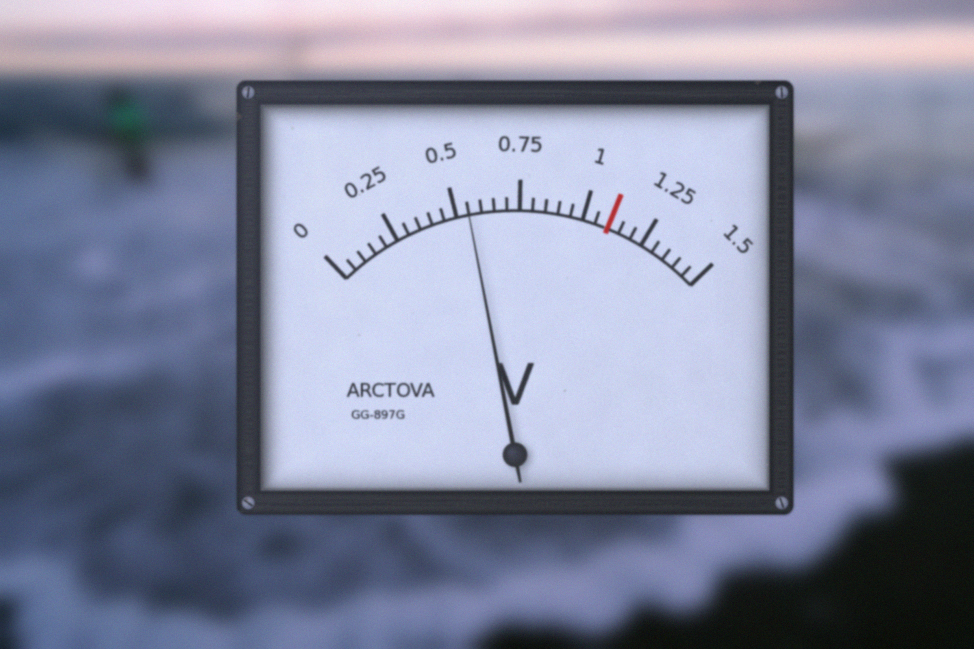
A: 0.55 V
